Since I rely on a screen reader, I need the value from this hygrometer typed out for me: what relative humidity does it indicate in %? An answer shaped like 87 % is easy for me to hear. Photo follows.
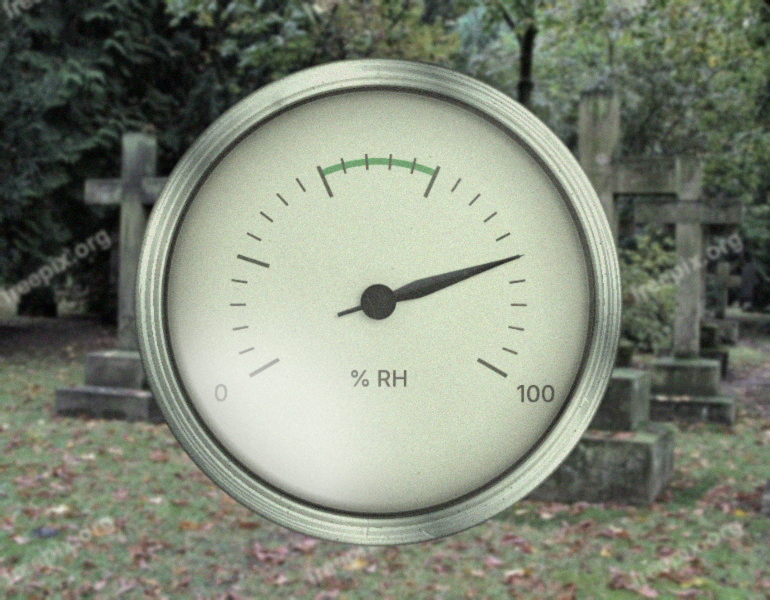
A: 80 %
